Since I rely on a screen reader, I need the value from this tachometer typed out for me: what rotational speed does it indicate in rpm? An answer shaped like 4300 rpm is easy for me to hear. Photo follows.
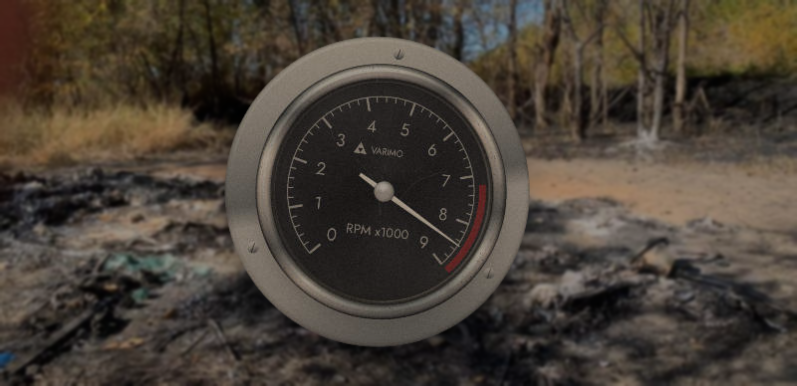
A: 8500 rpm
